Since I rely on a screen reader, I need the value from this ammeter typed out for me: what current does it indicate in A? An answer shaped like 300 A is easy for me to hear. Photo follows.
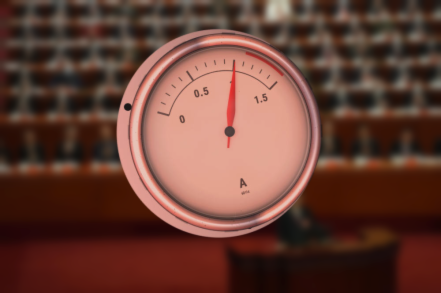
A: 1 A
